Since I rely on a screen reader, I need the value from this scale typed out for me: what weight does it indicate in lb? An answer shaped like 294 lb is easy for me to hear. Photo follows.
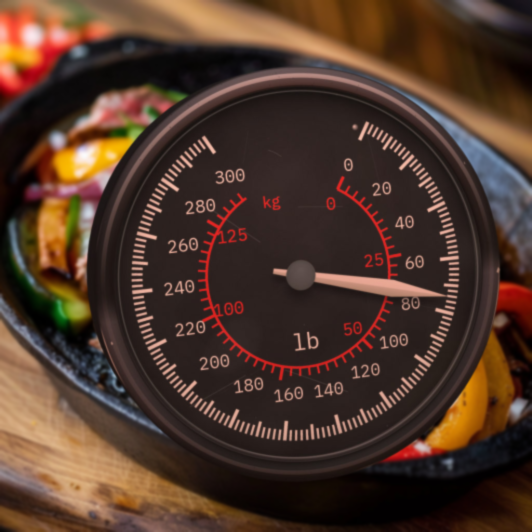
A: 74 lb
